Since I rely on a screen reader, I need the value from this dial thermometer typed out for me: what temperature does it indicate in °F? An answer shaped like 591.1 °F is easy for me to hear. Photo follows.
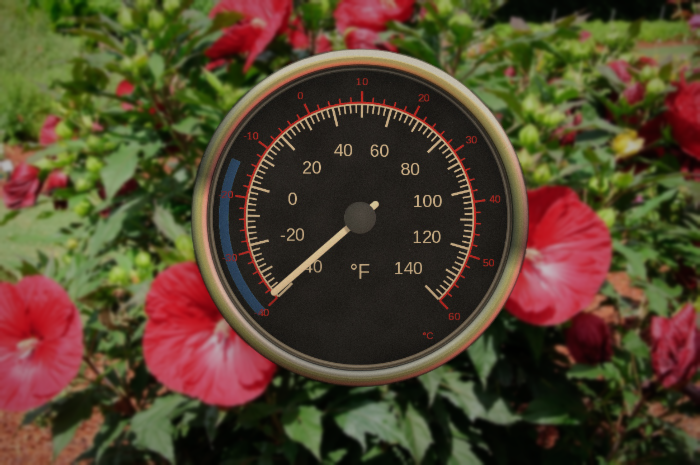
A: -38 °F
